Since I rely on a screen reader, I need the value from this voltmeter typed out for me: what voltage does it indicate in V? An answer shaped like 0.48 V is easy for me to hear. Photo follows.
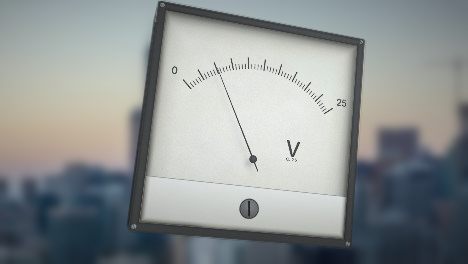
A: 5 V
